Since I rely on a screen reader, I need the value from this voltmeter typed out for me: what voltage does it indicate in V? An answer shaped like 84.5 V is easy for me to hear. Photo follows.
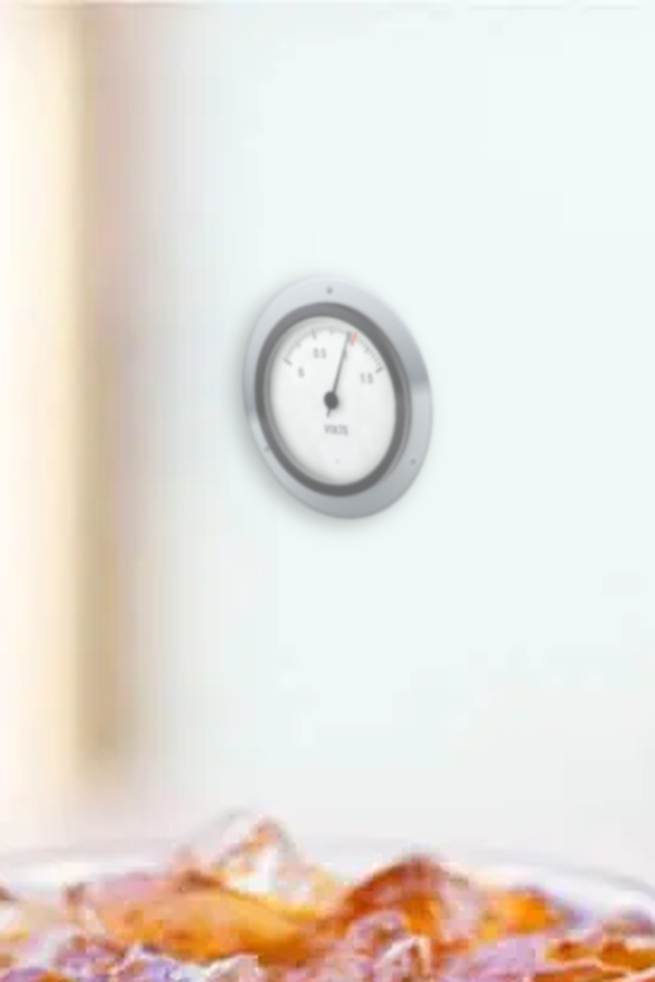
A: 1 V
